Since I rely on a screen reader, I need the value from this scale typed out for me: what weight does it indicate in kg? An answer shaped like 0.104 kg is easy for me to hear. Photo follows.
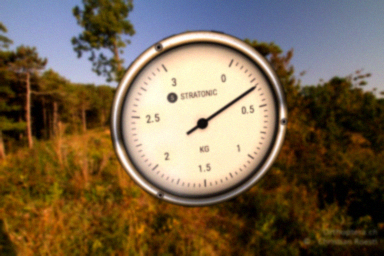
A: 0.3 kg
